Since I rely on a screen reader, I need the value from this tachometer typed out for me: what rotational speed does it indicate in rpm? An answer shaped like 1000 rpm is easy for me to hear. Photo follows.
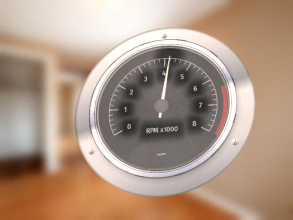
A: 4200 rpm
